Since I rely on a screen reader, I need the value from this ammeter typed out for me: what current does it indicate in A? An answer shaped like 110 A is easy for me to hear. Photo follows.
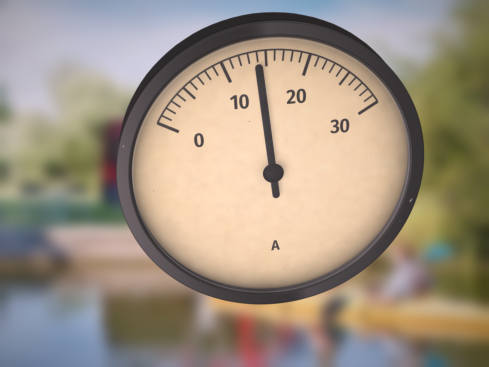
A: 14 A
